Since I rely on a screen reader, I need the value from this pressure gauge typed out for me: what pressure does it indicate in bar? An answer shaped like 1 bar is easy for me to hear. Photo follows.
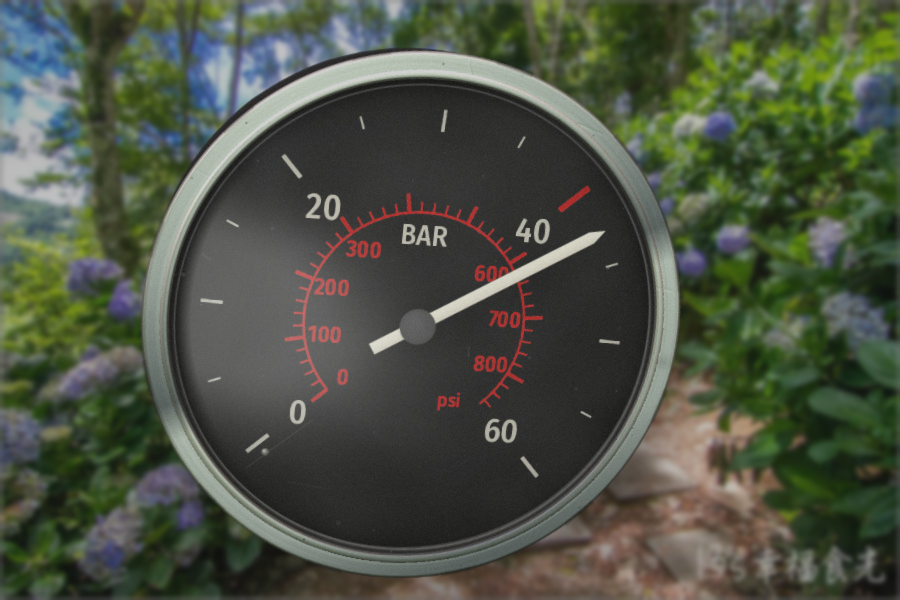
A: 42.5 bar
